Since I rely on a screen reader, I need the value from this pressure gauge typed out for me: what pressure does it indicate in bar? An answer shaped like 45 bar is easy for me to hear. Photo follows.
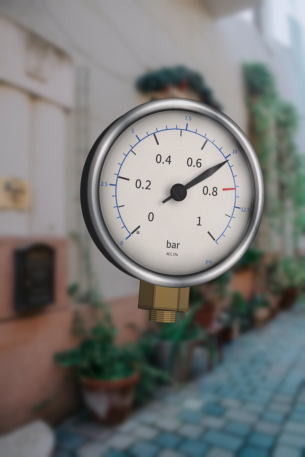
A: 0.7 bar
